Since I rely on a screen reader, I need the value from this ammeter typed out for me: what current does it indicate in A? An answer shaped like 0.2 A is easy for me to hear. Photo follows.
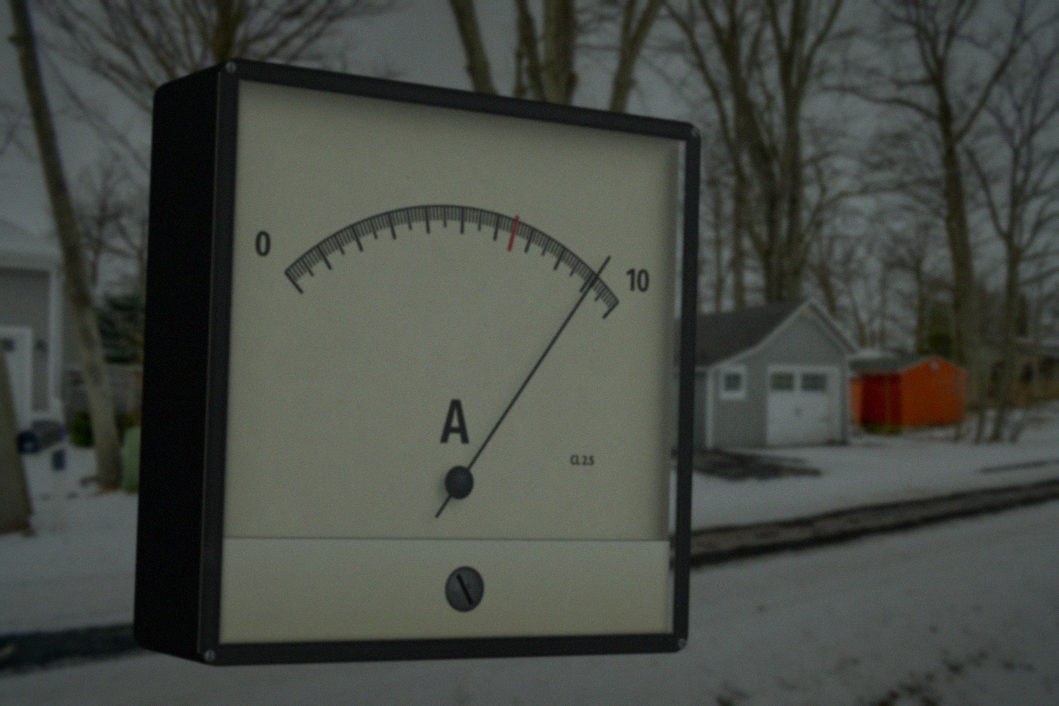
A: 9 A
